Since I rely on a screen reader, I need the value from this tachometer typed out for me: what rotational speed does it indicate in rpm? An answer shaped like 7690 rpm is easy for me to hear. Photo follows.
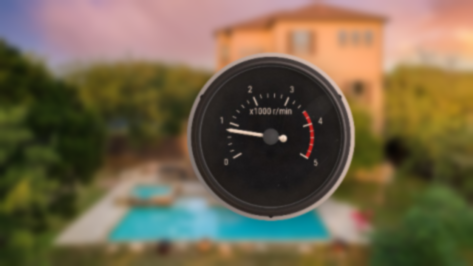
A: 800 rpm
